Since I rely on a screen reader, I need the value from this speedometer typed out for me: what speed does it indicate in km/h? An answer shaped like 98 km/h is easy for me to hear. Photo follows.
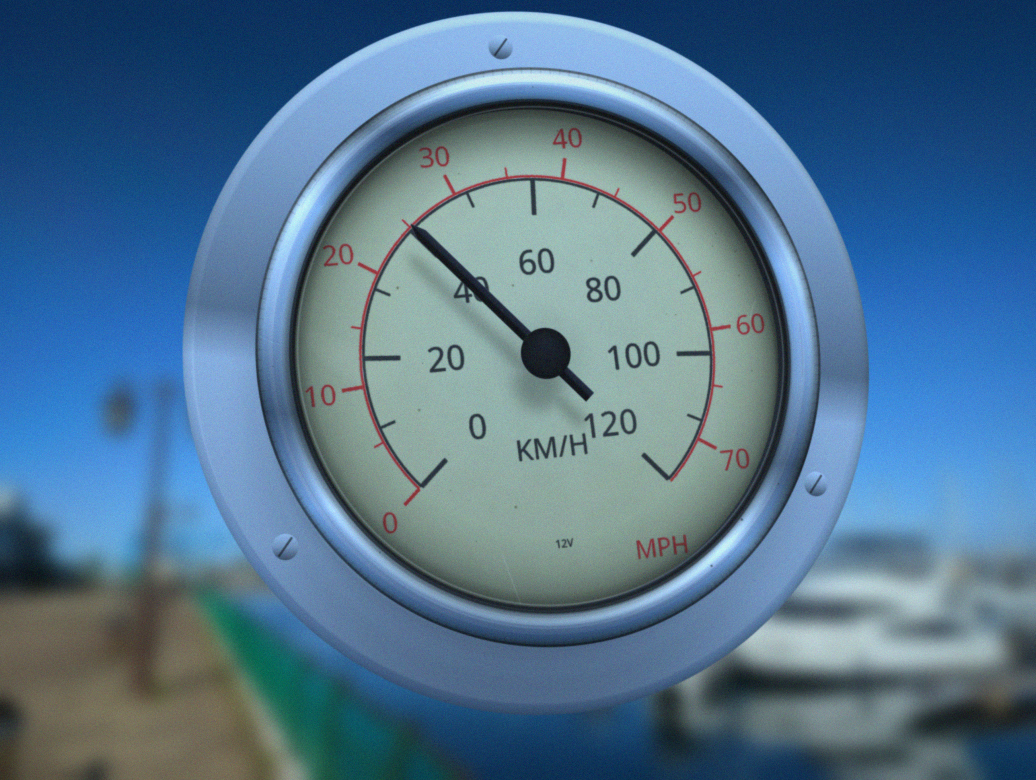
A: 40 km/h
